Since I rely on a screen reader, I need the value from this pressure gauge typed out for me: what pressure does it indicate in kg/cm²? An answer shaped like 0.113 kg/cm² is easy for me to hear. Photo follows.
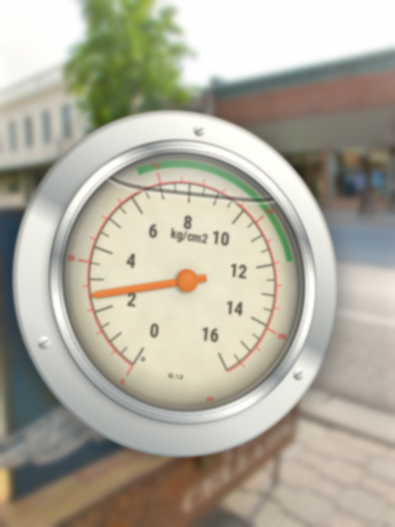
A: 2.5 kg/cm²
